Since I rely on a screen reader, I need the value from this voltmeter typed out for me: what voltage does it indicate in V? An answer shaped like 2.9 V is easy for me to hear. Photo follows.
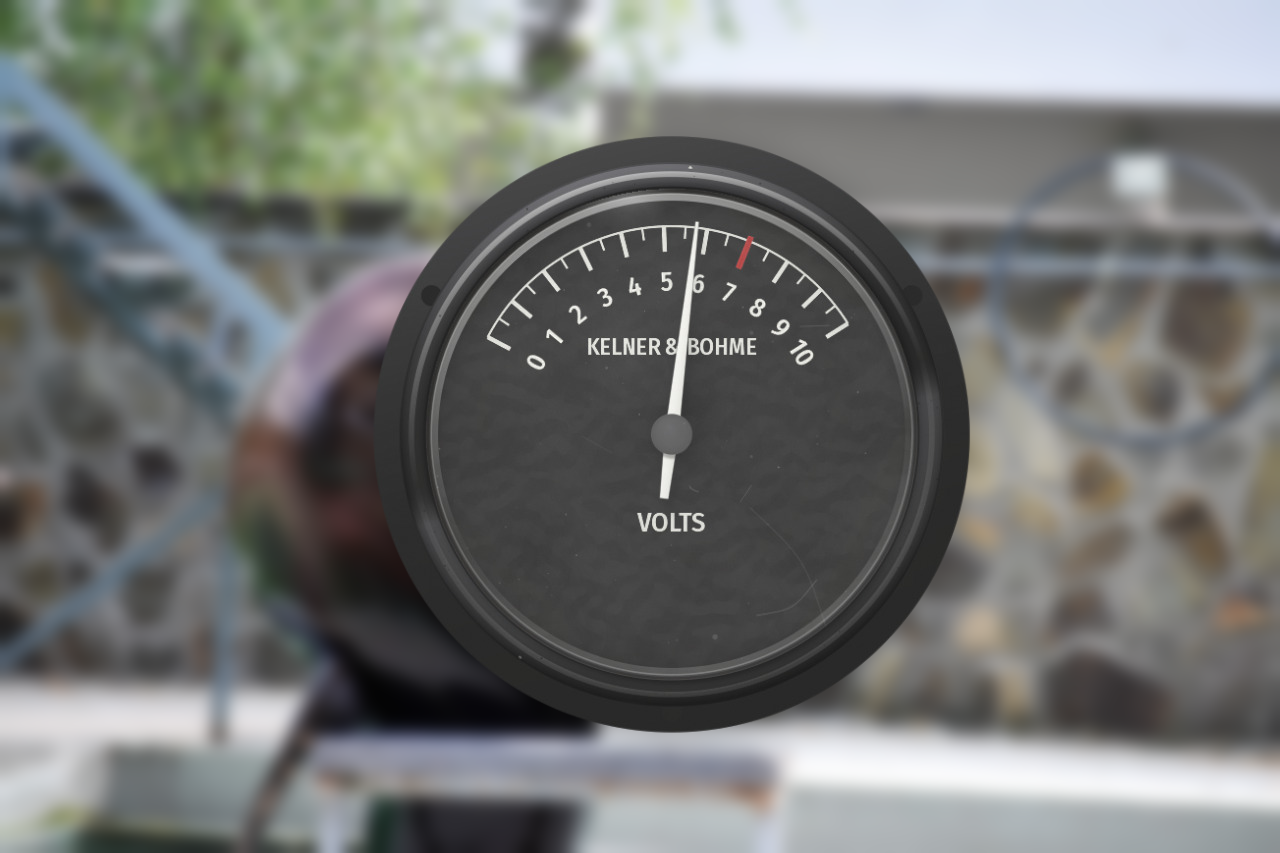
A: 5.75 V
